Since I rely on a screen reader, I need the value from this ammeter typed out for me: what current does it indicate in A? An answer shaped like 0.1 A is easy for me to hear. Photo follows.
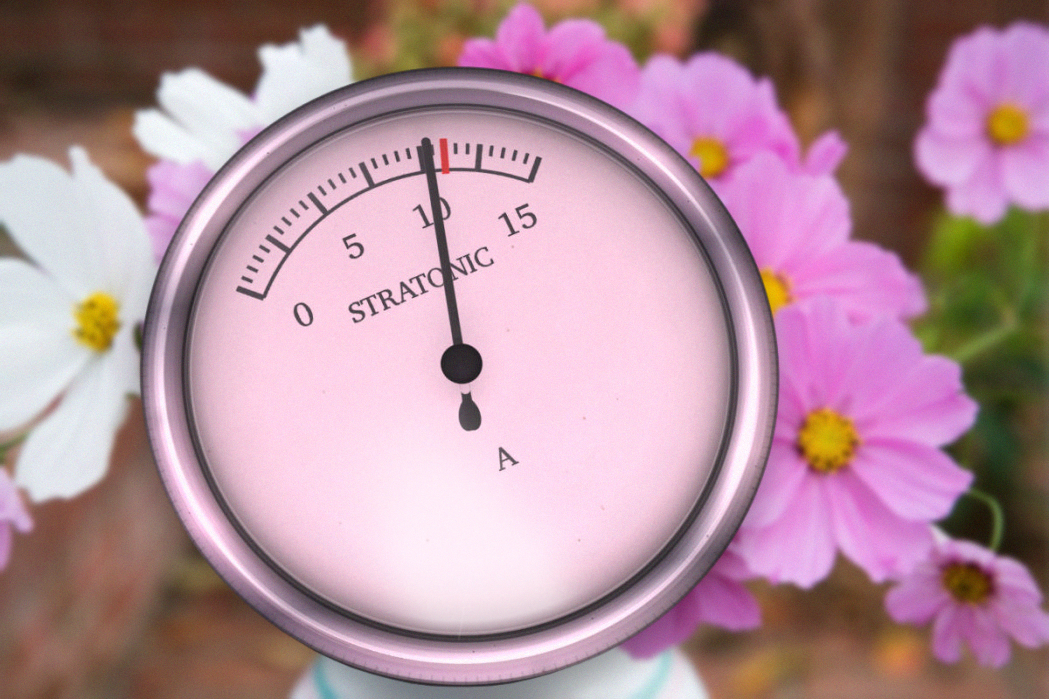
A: 10.25 A
